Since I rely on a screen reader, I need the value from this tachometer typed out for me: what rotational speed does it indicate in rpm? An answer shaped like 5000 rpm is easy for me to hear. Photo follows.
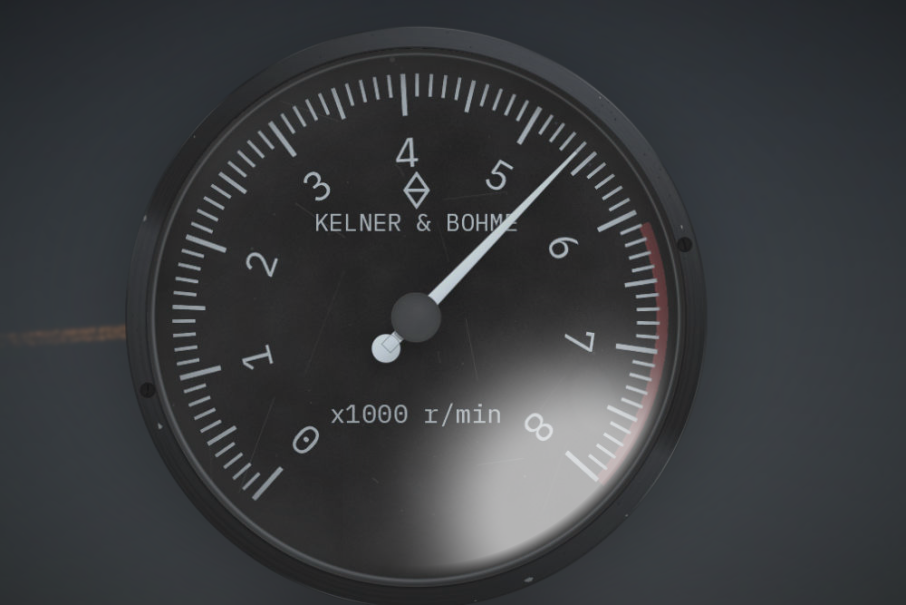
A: 5400 rpm
